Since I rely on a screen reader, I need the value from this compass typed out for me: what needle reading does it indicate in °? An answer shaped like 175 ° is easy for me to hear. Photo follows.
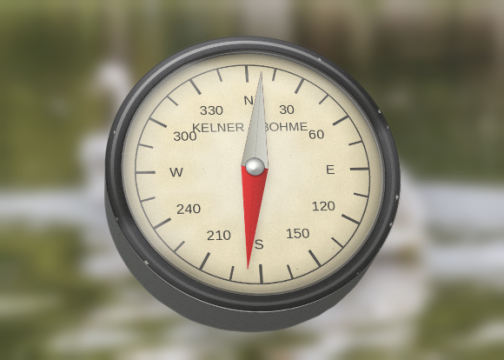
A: 187.5 °
